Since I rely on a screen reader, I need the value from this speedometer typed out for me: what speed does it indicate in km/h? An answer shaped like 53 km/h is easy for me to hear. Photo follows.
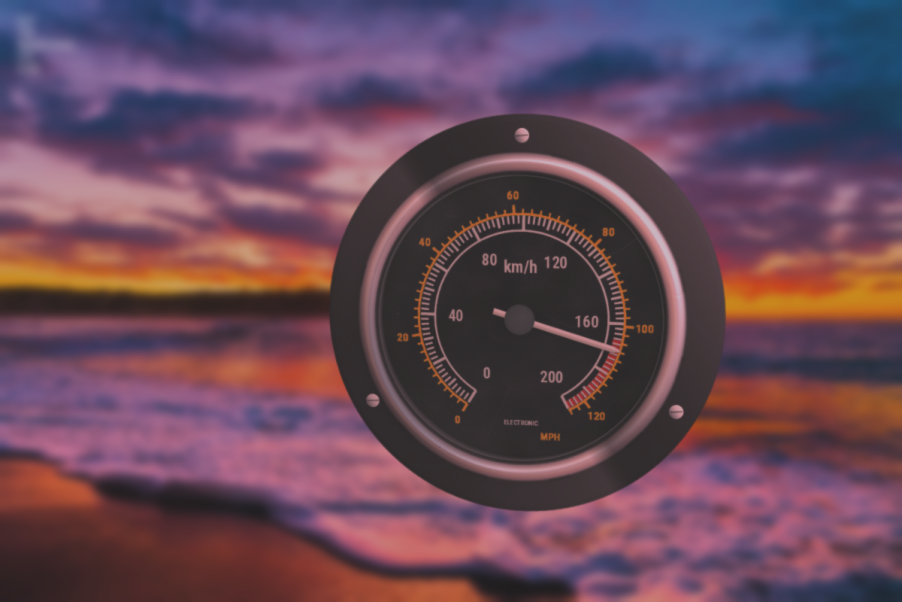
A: 170 km/h
